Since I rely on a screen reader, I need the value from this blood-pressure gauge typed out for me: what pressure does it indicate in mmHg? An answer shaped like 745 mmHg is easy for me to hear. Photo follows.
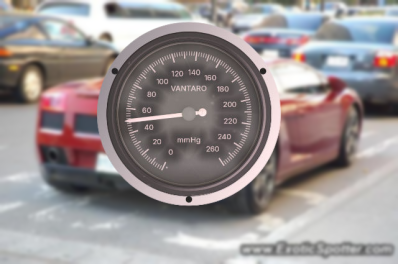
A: 50 mmHg
